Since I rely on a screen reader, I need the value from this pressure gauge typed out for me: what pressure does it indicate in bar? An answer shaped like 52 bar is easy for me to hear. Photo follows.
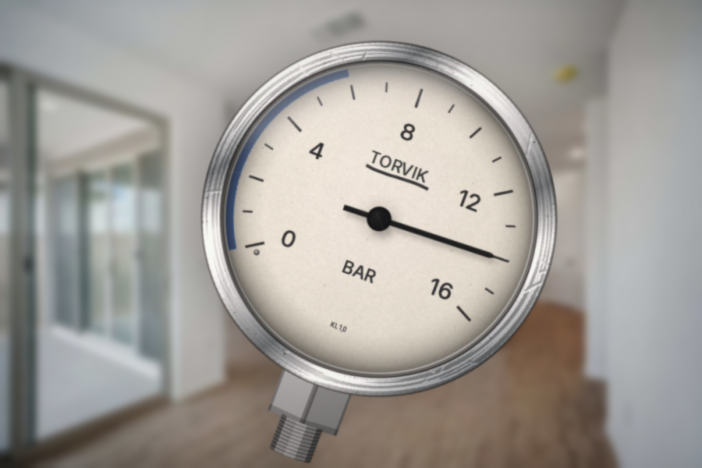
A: 14 bar
